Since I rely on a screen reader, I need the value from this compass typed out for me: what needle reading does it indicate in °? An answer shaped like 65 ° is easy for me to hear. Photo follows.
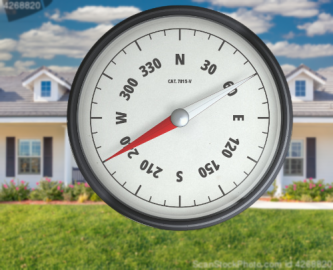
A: 240 °
